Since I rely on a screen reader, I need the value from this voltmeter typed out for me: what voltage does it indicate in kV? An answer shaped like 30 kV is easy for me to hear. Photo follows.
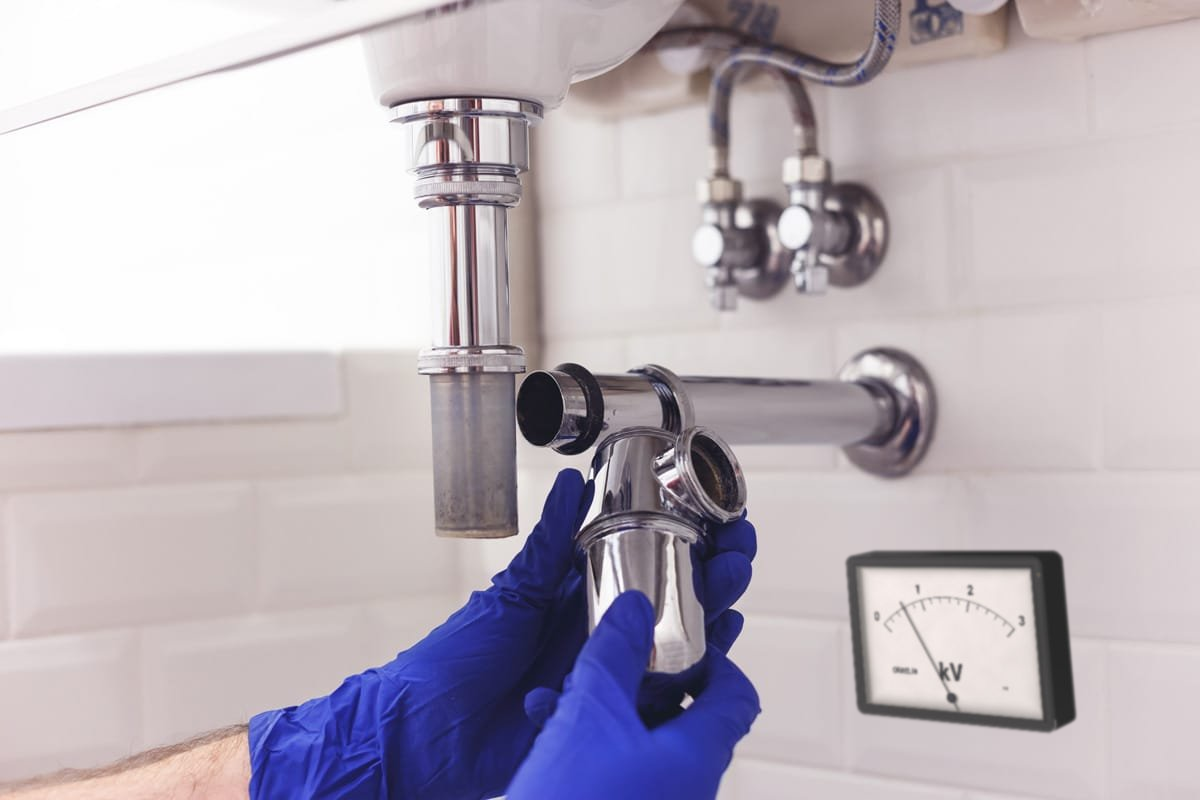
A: 0.6 kV
